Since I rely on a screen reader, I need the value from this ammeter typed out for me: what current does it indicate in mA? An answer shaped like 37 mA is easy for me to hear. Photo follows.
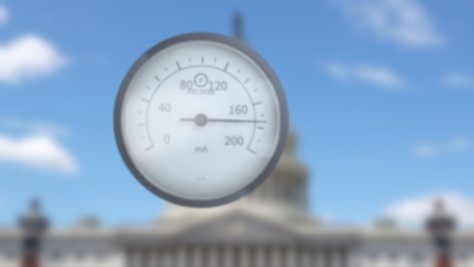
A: 175 mA
